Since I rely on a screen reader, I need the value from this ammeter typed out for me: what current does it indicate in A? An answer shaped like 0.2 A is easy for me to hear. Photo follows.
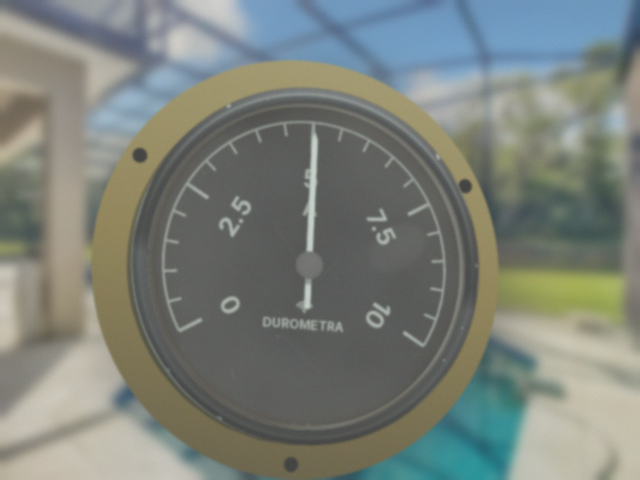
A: 5 A
